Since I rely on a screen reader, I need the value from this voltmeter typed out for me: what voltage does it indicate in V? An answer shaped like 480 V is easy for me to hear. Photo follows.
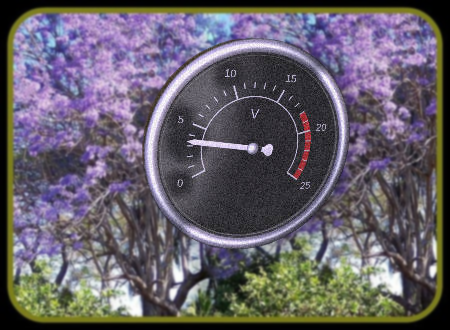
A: 3.5 V
